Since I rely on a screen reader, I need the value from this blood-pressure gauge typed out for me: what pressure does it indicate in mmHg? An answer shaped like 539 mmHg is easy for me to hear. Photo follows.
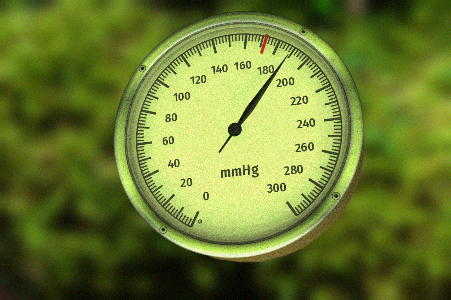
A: 190 mmHg
